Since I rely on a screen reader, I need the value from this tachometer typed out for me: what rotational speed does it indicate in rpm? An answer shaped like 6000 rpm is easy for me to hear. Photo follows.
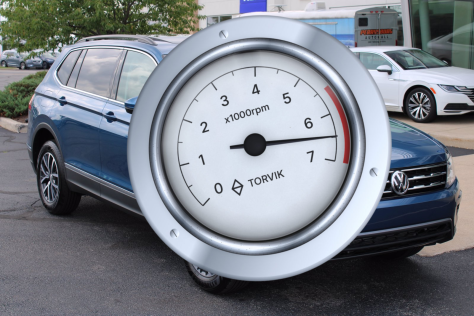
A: 6500 rpm
